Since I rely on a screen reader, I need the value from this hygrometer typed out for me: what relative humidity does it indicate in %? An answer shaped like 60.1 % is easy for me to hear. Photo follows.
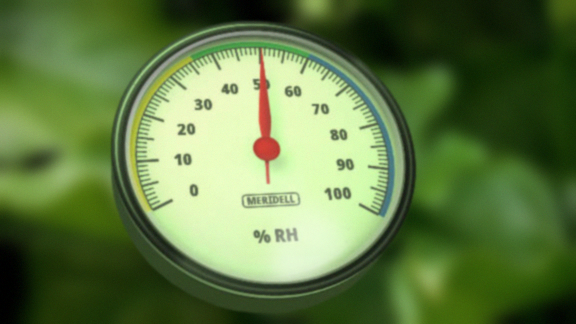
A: 50 %
